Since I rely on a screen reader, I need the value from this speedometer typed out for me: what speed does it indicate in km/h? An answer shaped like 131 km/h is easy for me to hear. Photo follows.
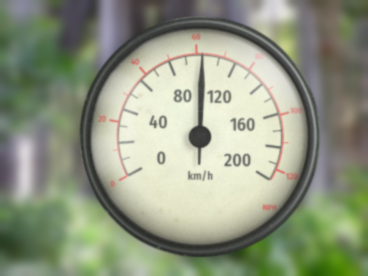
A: 100 km/h
